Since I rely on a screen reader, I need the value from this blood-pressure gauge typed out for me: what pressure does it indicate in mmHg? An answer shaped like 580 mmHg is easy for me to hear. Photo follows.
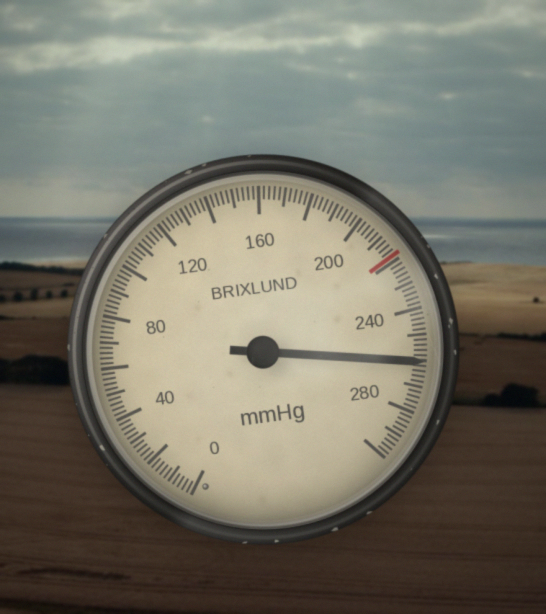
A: 260 mmHg
